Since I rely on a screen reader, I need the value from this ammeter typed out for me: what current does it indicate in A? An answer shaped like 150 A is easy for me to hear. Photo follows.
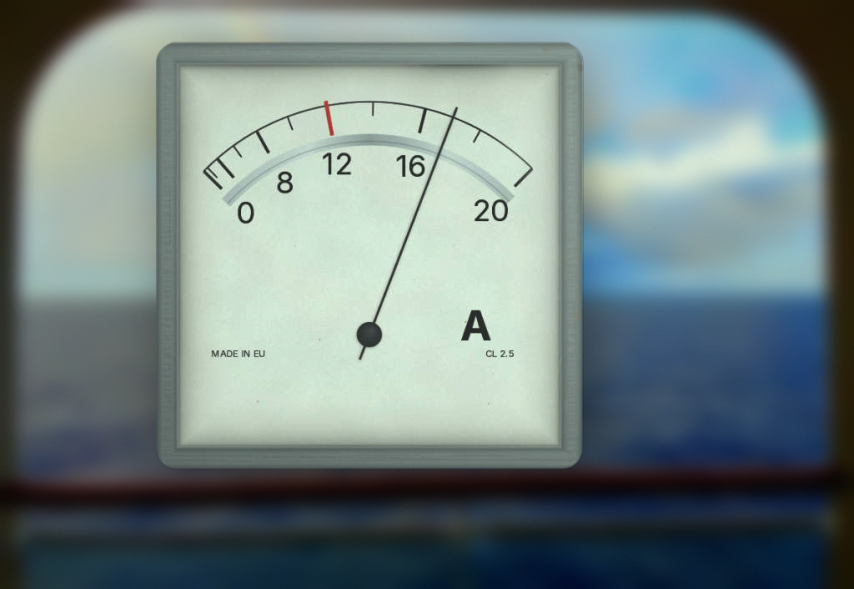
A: 17 A
